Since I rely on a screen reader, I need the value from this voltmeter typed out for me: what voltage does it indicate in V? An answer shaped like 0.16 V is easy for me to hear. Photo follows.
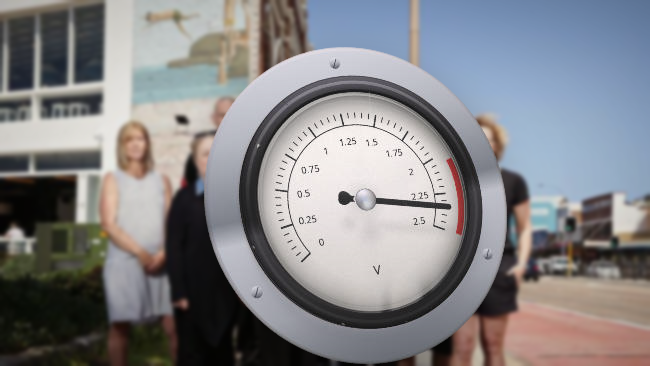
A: 2.35 V
